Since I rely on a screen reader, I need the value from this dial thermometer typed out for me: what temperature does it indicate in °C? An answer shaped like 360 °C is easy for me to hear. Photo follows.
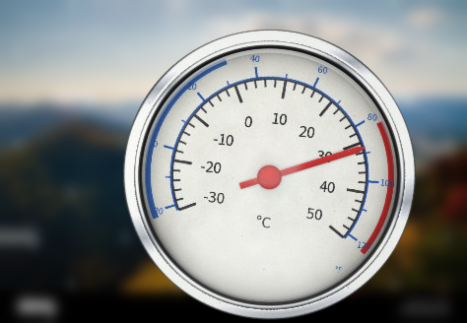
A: 31 °C
